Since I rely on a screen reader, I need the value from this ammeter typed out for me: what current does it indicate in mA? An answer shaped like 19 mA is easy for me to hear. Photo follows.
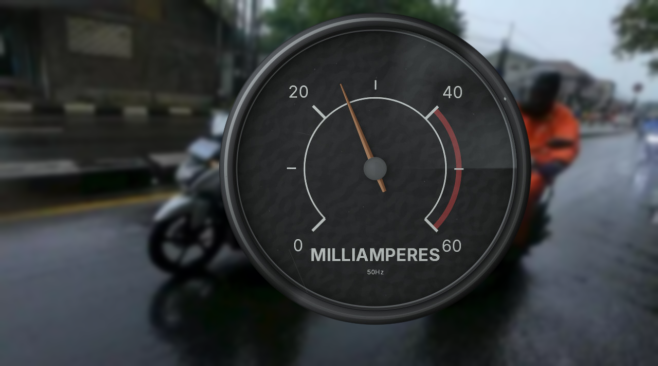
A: 25 mA
